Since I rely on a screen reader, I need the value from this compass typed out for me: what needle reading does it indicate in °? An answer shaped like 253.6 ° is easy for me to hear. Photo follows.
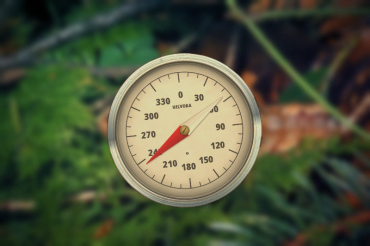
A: 235 °
